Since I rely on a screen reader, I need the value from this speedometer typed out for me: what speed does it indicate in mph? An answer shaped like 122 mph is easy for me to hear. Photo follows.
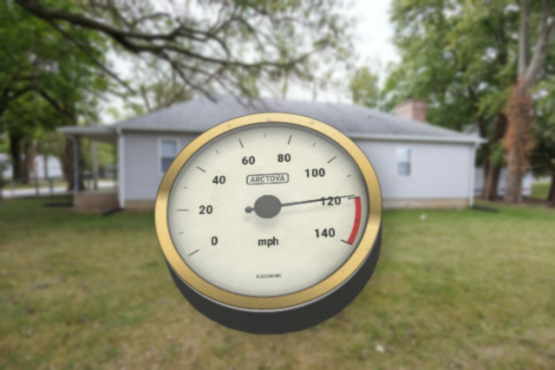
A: 120 mph
